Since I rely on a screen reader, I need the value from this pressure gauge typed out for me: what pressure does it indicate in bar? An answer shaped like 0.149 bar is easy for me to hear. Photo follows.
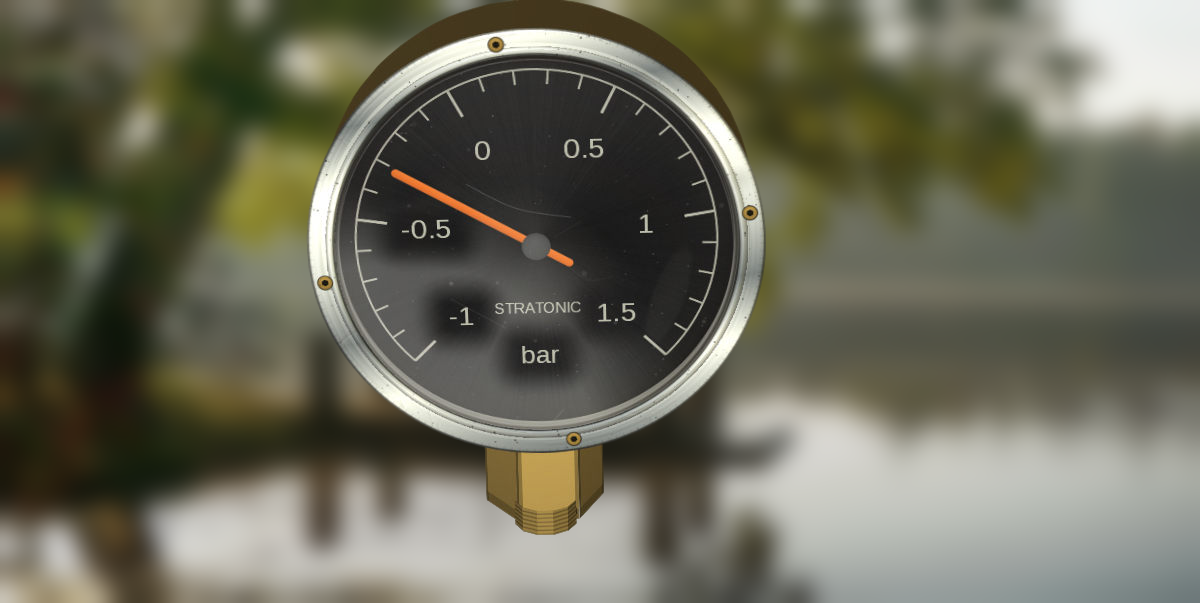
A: -0.3 bar
